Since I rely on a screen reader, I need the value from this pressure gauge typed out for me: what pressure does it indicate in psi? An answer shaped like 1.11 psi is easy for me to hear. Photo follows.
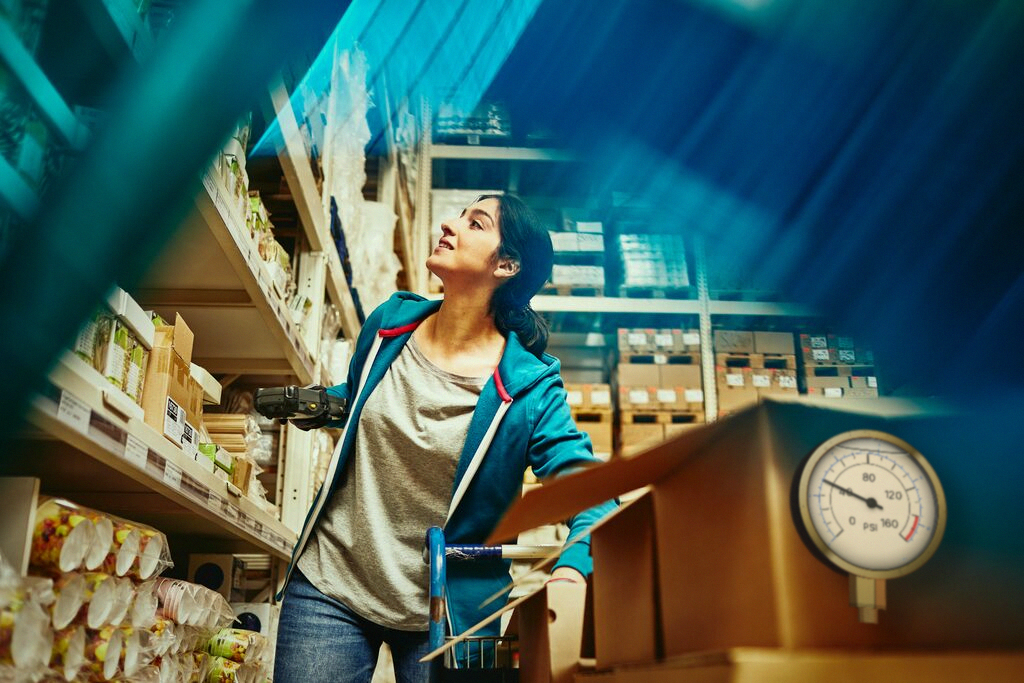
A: 40 psi
